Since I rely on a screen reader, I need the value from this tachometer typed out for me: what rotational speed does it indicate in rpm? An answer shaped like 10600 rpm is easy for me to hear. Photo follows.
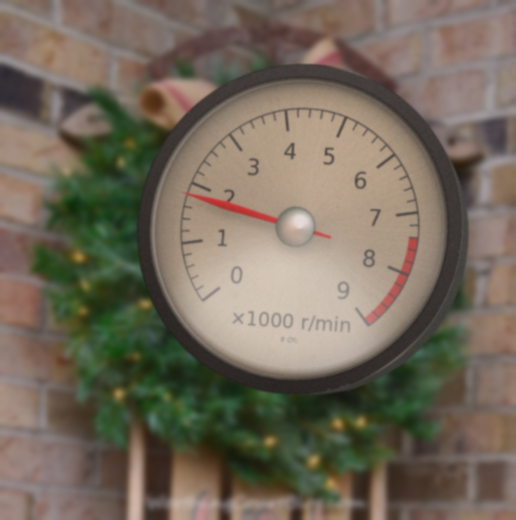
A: 1800 rpm
